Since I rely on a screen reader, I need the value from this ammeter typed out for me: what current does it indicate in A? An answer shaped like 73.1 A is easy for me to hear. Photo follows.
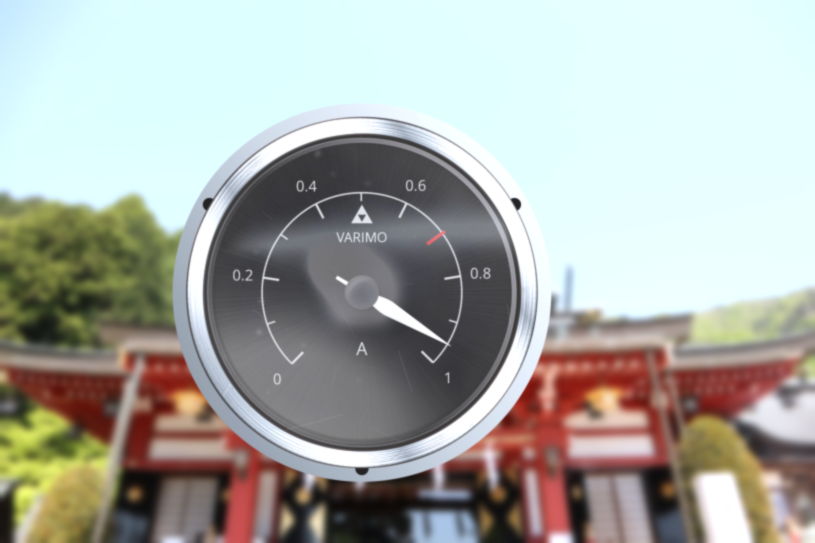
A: 0.95 A
